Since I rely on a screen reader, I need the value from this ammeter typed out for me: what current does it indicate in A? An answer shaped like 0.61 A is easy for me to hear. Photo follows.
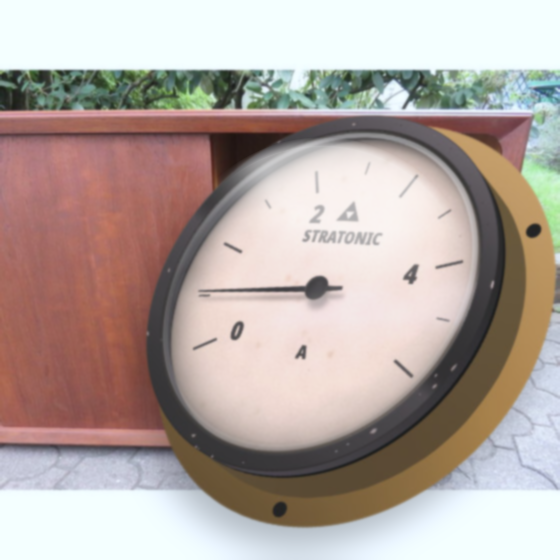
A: 0.5 A
